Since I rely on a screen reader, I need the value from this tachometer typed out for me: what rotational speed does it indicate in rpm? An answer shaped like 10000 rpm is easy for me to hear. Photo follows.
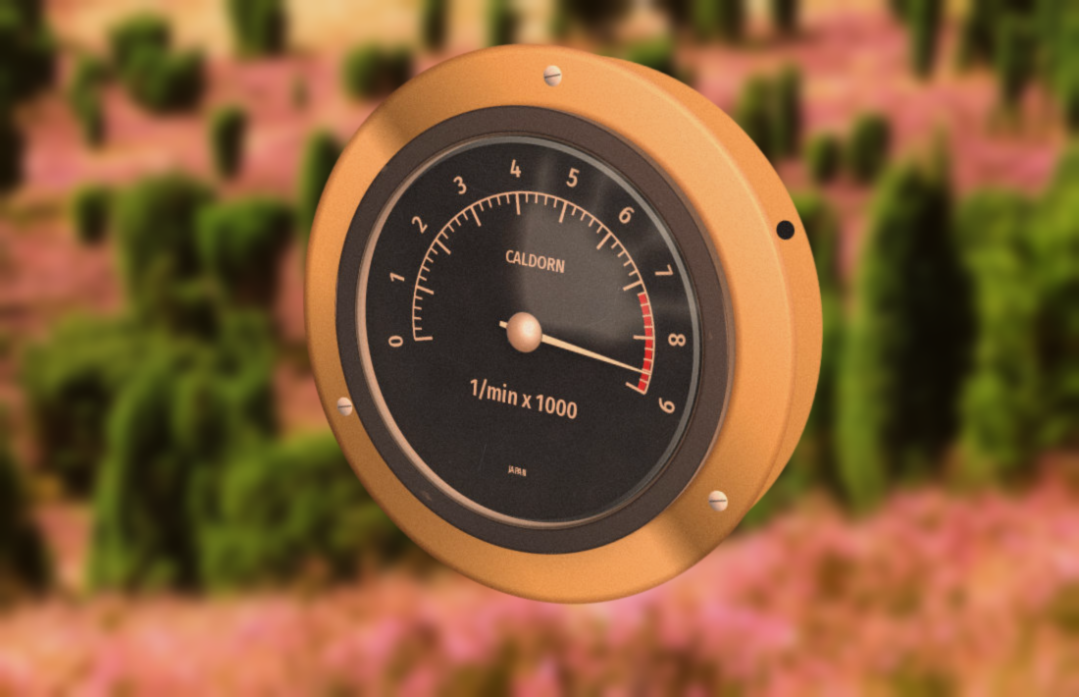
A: 8600 rpm
